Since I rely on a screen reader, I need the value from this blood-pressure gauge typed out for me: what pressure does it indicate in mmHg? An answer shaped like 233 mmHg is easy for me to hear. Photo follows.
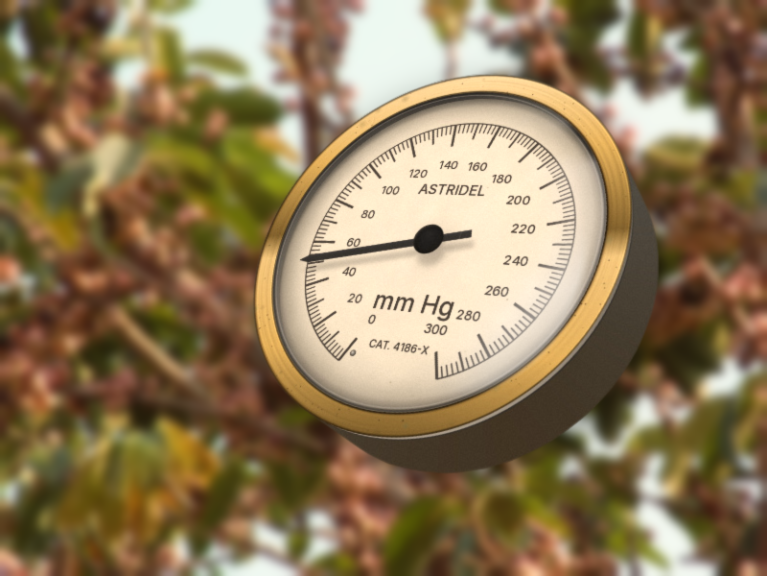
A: 50 mmHg
